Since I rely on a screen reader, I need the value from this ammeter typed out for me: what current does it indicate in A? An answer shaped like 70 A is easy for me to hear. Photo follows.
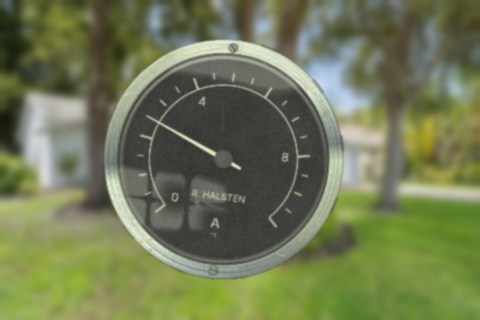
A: 2.5 A
